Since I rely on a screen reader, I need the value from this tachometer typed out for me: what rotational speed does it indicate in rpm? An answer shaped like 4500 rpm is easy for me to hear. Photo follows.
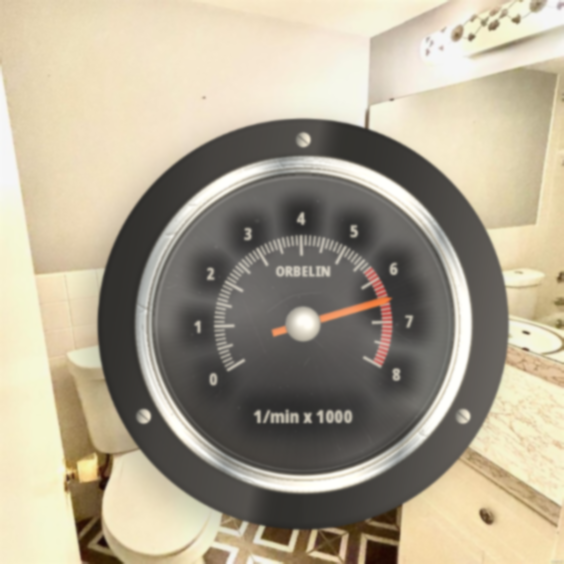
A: 6500 rpm
